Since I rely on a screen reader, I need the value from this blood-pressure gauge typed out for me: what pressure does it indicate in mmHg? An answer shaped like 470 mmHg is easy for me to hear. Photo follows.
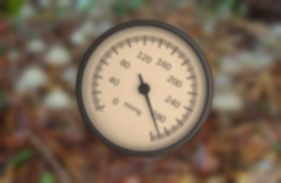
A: 290 mmHg
